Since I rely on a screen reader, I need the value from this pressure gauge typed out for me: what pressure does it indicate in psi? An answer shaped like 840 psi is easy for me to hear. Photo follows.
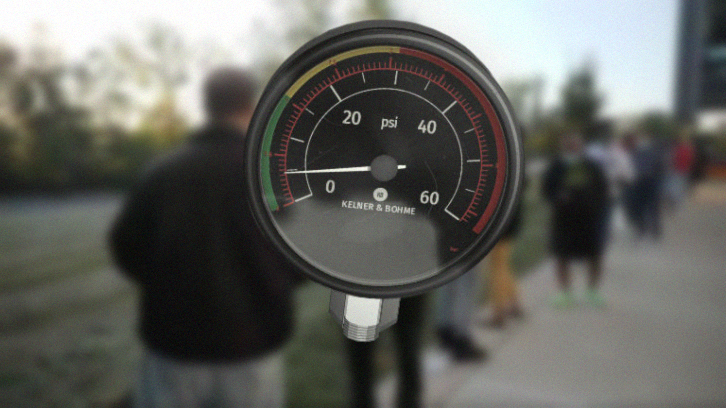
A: 5 psi
